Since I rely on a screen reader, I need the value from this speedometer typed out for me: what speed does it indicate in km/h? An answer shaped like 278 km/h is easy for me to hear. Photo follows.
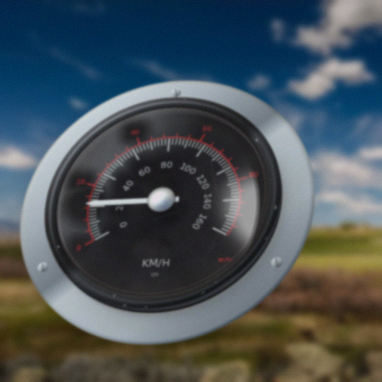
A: 20 km/h
